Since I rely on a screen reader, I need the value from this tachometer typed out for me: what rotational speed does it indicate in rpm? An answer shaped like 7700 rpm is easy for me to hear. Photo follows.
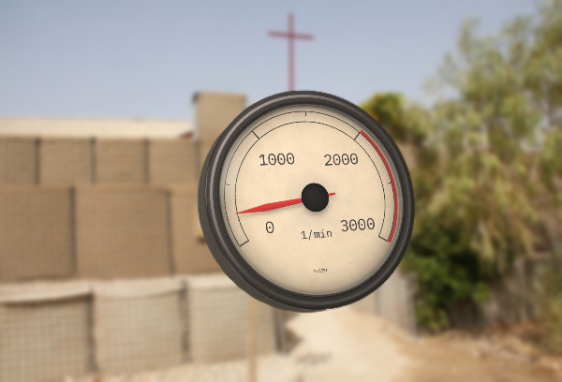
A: 250 rpm
